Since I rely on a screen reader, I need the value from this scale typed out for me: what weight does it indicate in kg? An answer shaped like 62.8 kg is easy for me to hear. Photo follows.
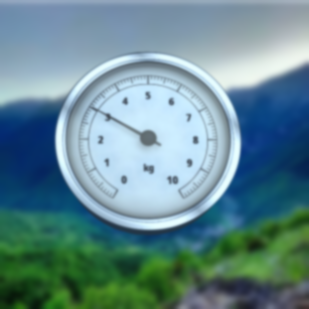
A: 3 kg
